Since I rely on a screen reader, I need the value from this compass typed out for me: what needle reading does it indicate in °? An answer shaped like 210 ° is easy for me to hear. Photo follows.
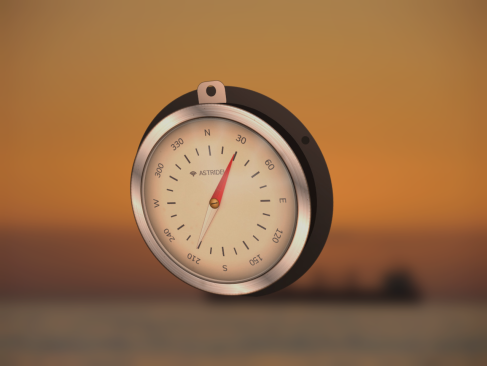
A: 30 °
